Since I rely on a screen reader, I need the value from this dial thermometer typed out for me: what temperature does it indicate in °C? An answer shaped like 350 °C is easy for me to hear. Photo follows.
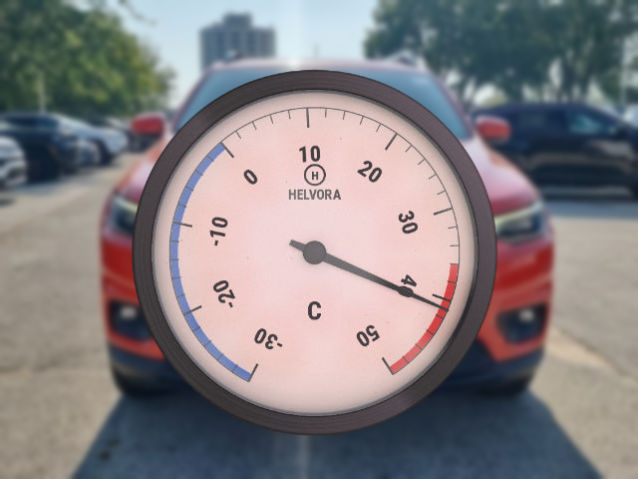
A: 41 °C
